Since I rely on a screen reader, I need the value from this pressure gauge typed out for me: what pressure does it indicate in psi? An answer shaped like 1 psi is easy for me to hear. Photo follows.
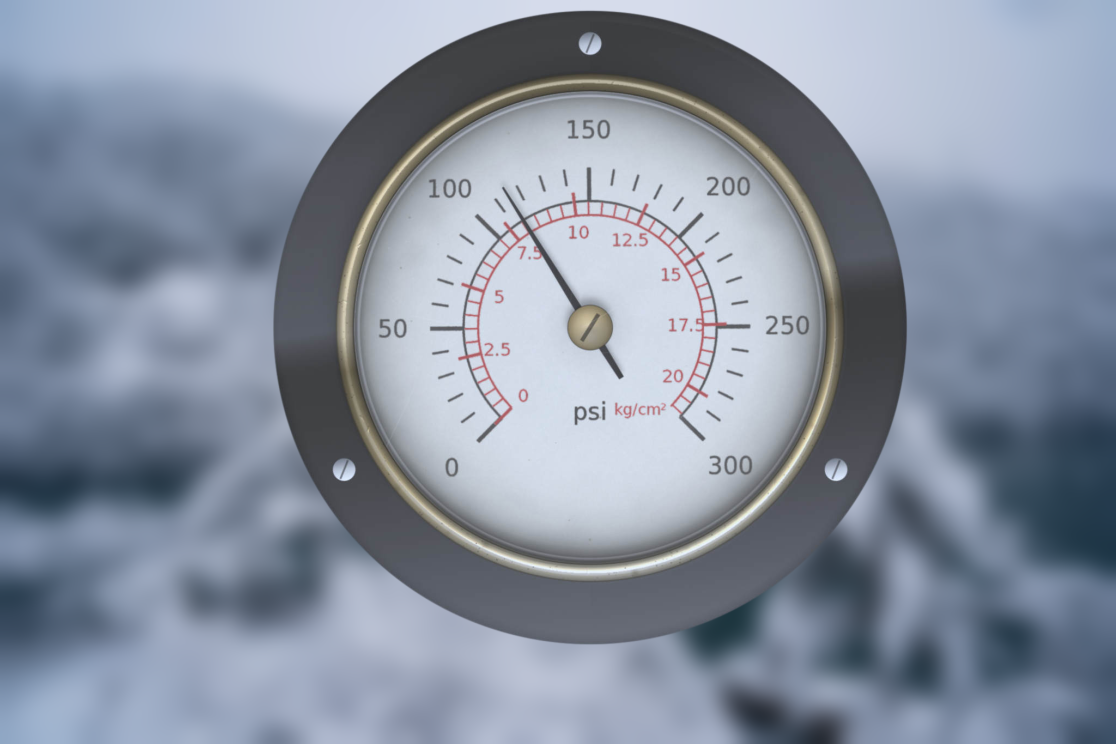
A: 115 psi
